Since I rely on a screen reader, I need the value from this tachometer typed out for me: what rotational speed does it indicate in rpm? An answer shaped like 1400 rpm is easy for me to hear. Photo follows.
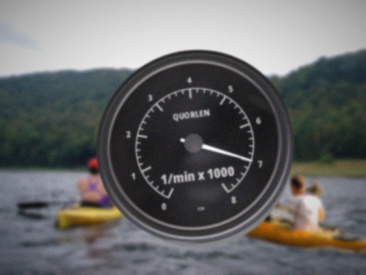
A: 7000 rpm
